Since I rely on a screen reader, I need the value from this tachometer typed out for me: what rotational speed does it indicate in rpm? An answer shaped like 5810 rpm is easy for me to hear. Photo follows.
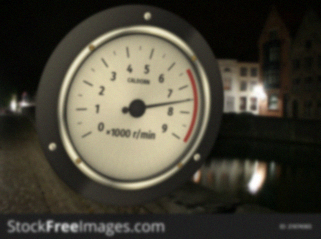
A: 7500 rpm
